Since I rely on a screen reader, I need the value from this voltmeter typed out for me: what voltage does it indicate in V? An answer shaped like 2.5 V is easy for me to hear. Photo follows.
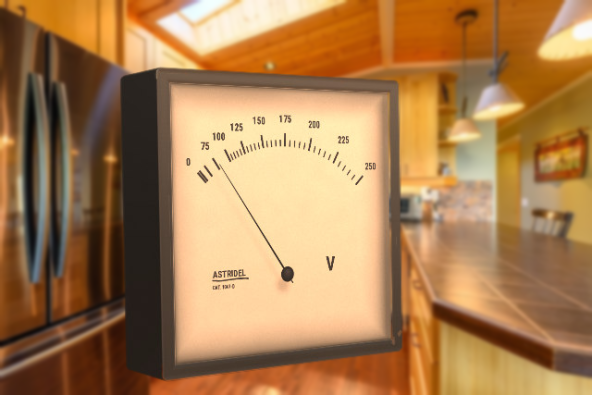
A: 75 V
